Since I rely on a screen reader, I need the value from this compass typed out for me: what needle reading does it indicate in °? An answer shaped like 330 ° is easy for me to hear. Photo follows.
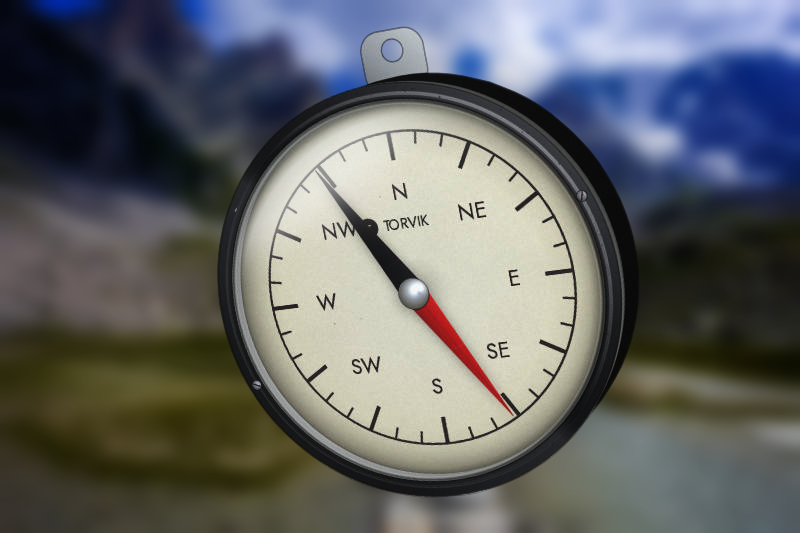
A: 150 °
